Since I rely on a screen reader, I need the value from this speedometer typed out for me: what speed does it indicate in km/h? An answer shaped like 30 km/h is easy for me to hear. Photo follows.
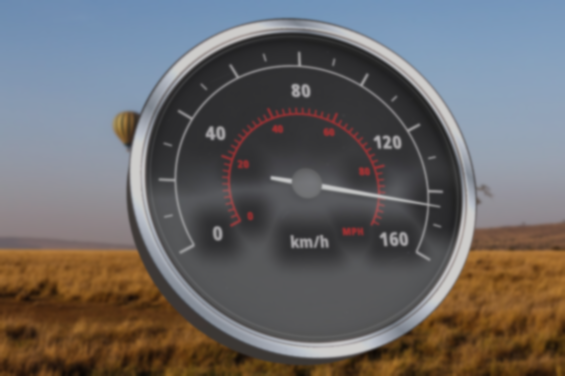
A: 145 km/h
